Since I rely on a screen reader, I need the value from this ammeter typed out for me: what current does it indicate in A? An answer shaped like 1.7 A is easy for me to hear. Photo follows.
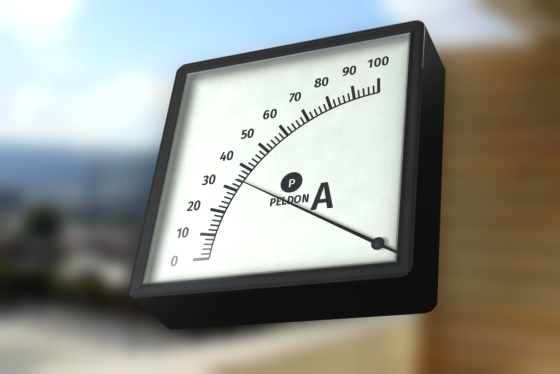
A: 34 A
